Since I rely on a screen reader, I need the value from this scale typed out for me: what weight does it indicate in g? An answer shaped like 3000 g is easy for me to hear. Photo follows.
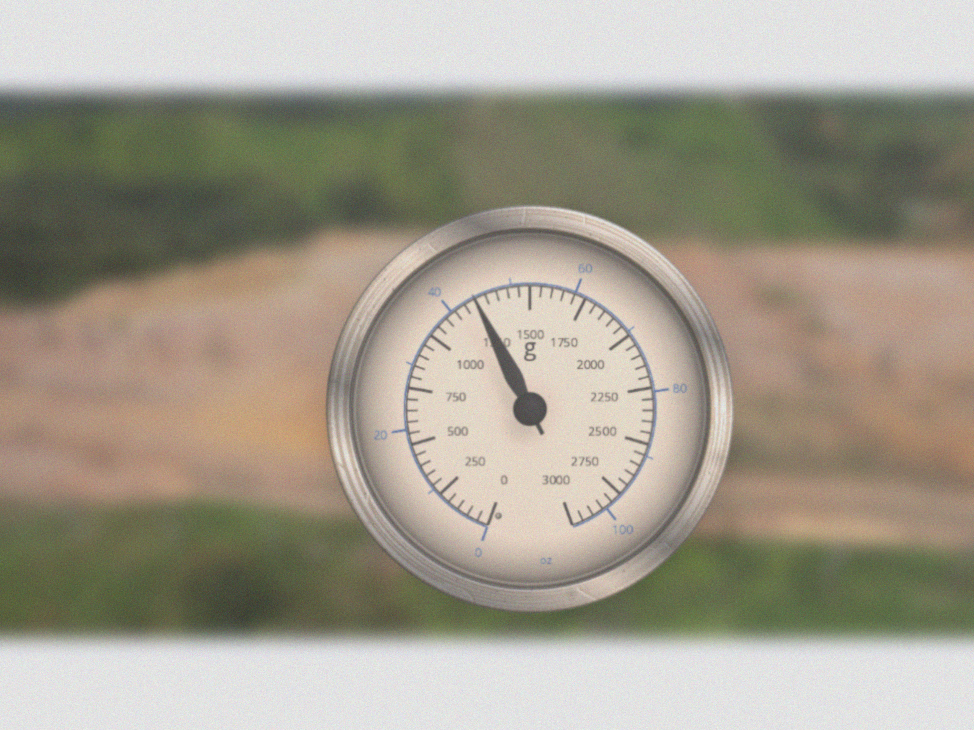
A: 1250 g
